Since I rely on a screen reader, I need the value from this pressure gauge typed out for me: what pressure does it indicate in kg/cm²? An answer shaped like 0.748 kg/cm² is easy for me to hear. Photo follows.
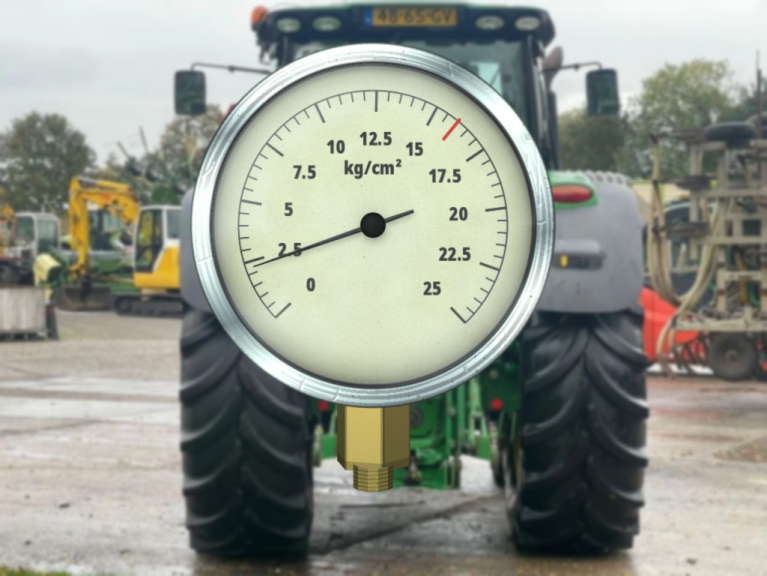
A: 2.25 kg/cm²
